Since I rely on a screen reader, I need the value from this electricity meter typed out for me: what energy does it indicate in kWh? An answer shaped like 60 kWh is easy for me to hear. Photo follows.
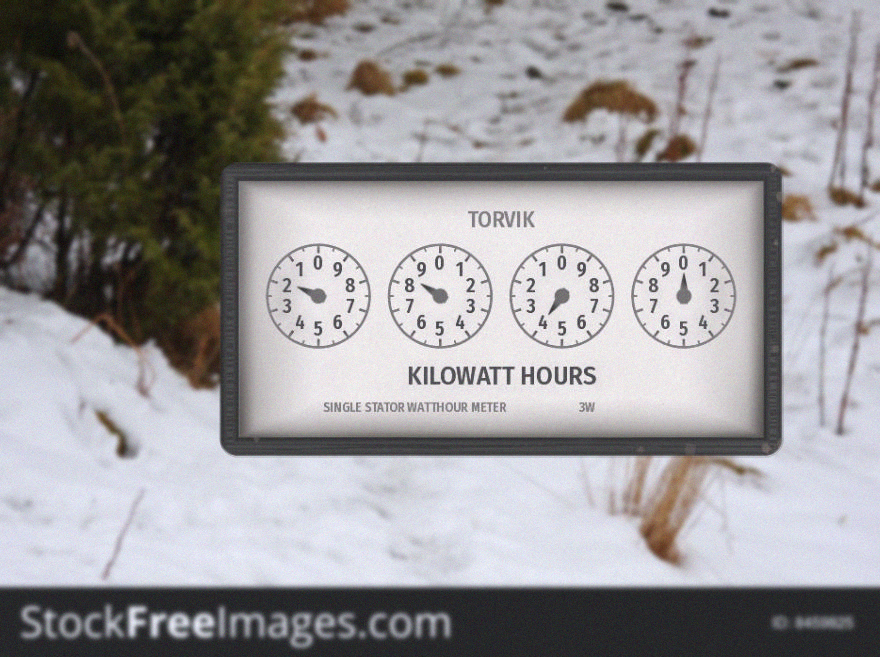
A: 1840 kWh
